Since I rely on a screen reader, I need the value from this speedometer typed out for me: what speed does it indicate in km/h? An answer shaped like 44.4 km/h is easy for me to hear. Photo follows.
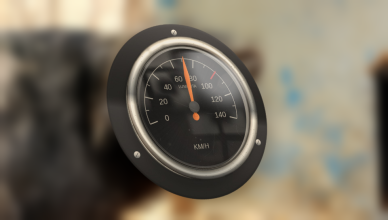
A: 70 km/h
